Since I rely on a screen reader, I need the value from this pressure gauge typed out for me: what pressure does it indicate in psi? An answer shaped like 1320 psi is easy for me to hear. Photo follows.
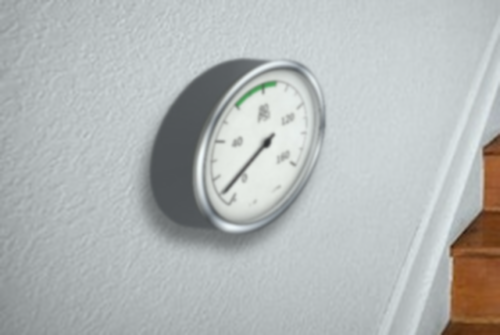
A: 10 psi
